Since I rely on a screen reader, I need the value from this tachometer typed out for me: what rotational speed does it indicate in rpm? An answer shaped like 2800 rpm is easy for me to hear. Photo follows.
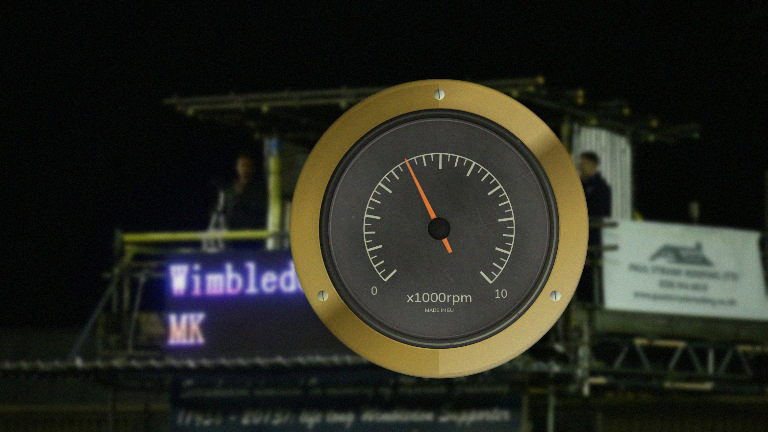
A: 4000 rpm
